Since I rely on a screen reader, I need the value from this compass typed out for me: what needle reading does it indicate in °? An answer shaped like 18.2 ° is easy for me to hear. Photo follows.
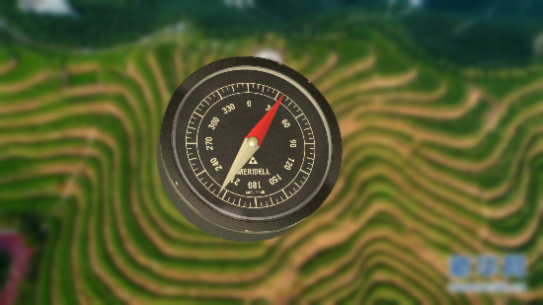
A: 35 °
